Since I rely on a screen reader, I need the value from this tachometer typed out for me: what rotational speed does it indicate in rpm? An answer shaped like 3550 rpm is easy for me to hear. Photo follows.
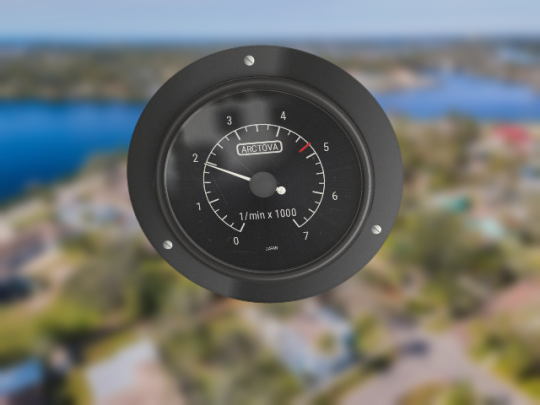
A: 2000 rpm
